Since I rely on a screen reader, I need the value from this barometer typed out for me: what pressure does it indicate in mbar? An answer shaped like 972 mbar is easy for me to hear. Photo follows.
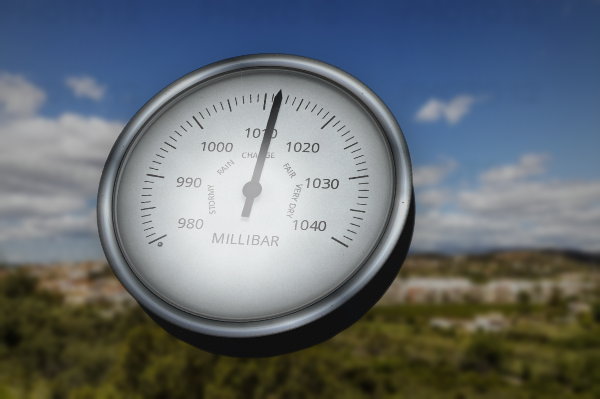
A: 1012 mbar
